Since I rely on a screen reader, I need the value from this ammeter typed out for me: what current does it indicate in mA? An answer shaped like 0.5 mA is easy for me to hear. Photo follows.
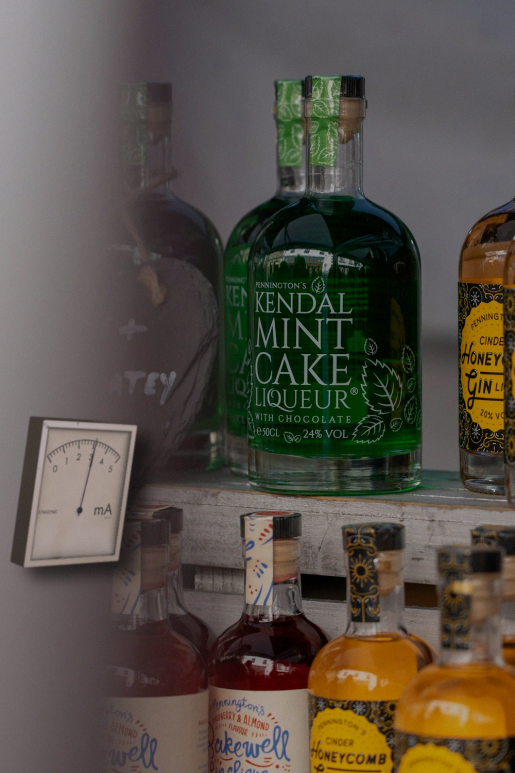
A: 3 mA
